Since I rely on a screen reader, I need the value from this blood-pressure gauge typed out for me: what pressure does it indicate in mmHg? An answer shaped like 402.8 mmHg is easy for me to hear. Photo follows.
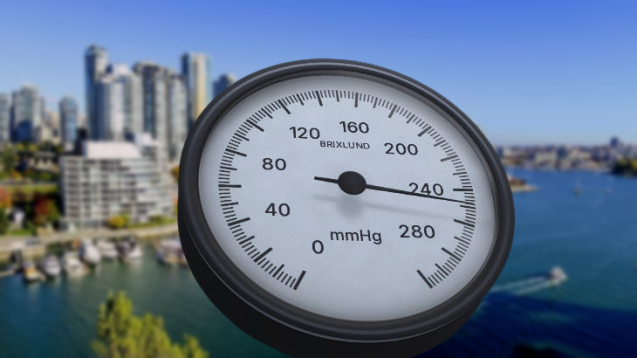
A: 250 mmHg
